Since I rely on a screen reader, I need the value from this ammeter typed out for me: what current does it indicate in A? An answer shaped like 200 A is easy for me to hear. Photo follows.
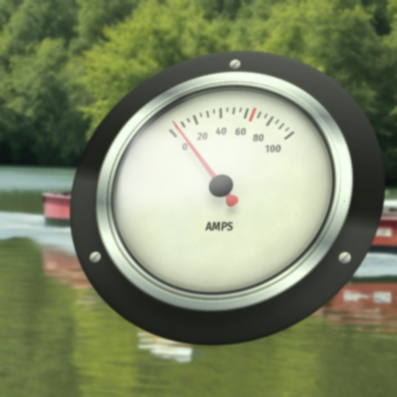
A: 5 A
